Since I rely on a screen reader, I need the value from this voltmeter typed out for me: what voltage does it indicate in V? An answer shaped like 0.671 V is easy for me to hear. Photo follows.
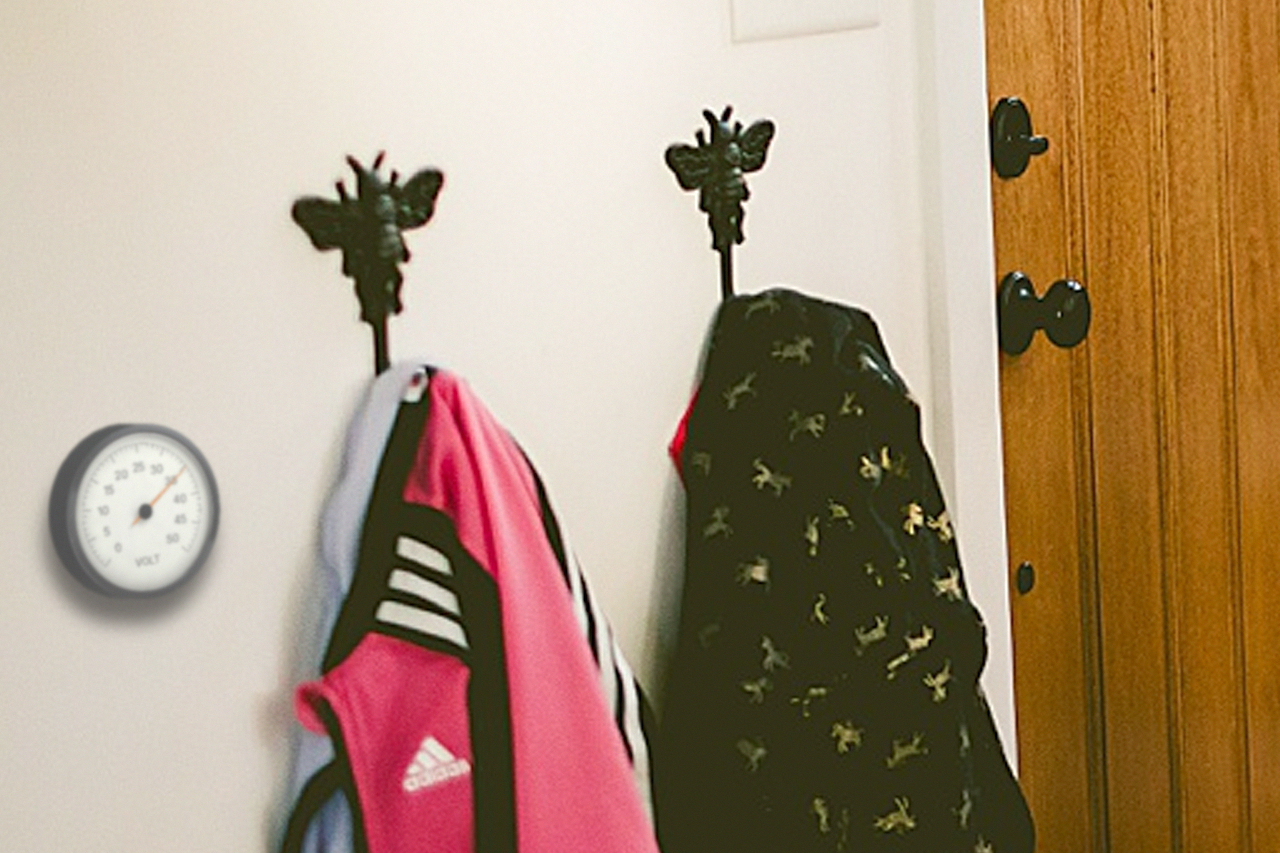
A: 35 V
